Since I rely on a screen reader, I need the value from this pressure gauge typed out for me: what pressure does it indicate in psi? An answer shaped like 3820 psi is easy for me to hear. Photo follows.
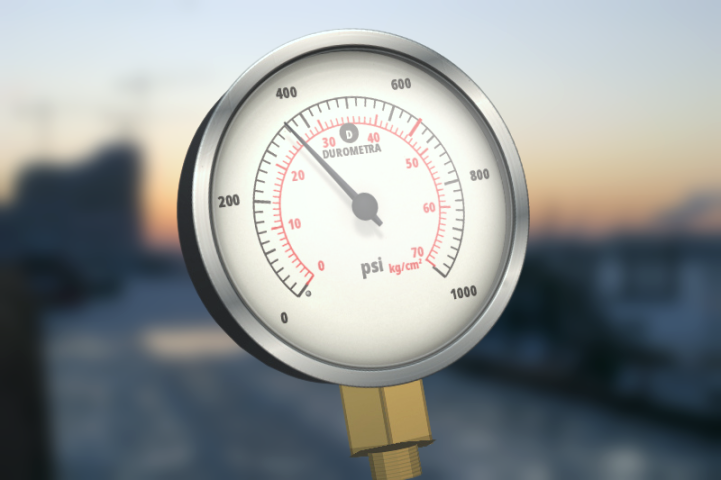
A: 360 psi
